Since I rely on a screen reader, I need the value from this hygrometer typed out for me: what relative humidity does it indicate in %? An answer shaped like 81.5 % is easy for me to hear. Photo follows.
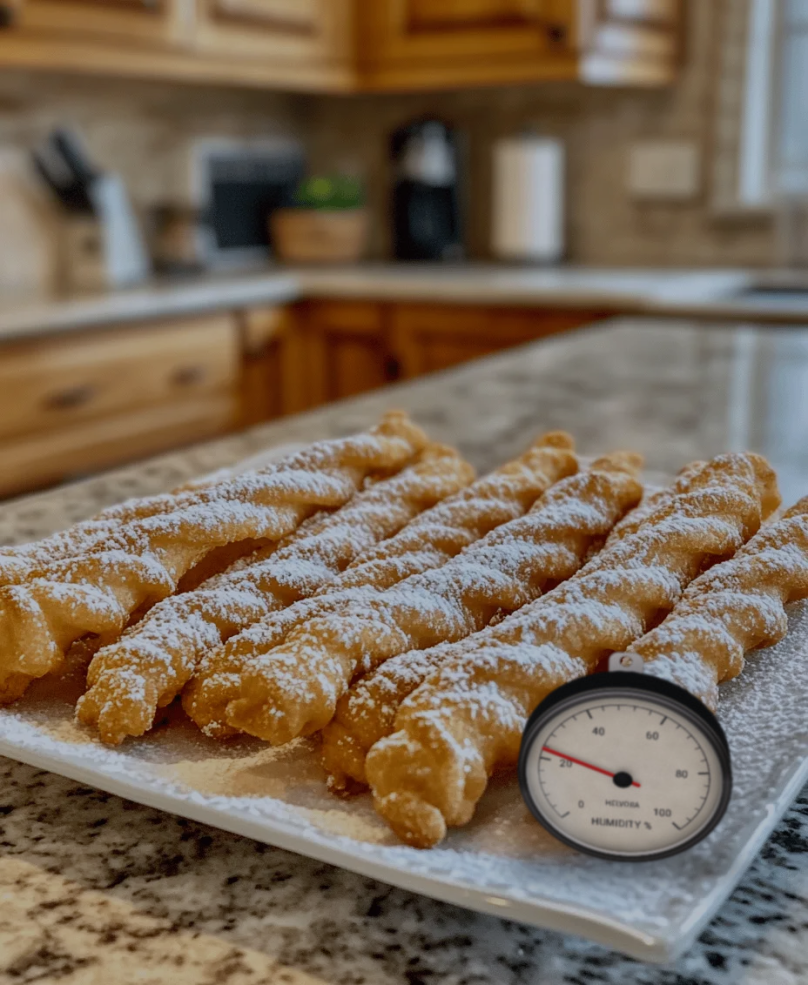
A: 24 %
